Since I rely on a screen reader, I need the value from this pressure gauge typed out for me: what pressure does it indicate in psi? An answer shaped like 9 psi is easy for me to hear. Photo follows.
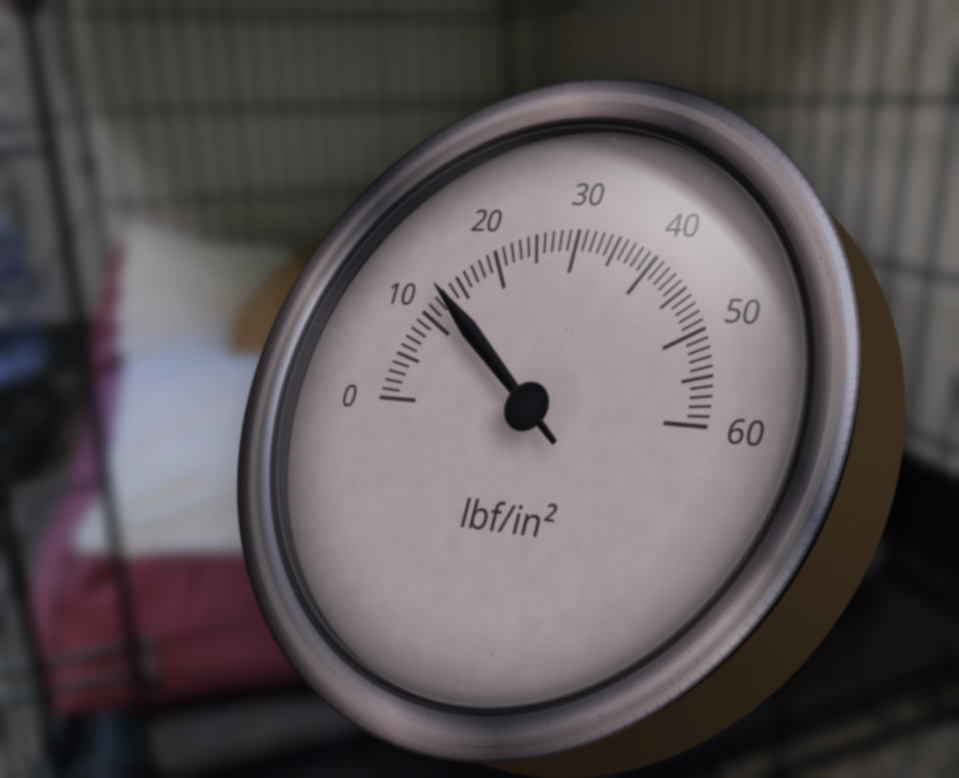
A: 13 psi
